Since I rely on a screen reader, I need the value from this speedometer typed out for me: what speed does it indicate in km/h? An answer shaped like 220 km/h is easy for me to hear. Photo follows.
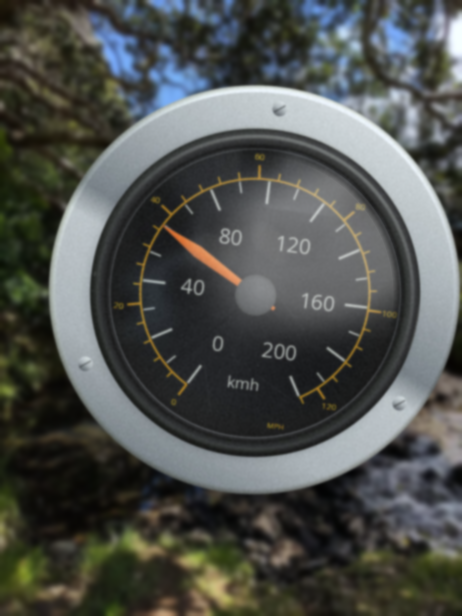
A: 60 km/h
